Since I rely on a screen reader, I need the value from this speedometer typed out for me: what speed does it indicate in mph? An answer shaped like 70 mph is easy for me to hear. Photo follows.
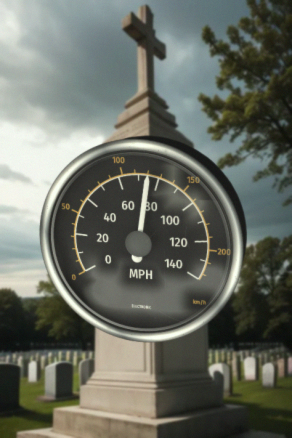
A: 75 mph
